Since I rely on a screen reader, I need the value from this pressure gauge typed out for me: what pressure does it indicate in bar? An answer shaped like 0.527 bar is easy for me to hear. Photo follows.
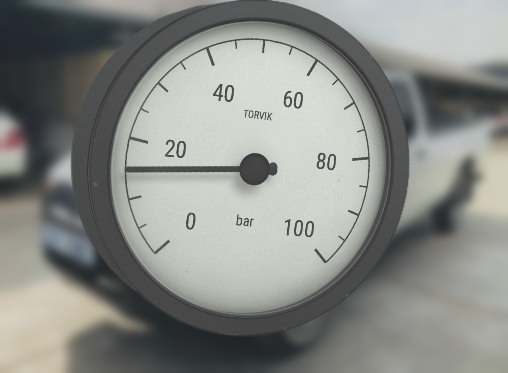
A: 15 bar
